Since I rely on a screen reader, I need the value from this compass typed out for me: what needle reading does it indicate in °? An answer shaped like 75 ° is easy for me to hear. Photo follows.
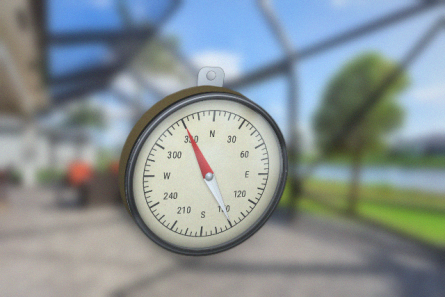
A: 330 °
